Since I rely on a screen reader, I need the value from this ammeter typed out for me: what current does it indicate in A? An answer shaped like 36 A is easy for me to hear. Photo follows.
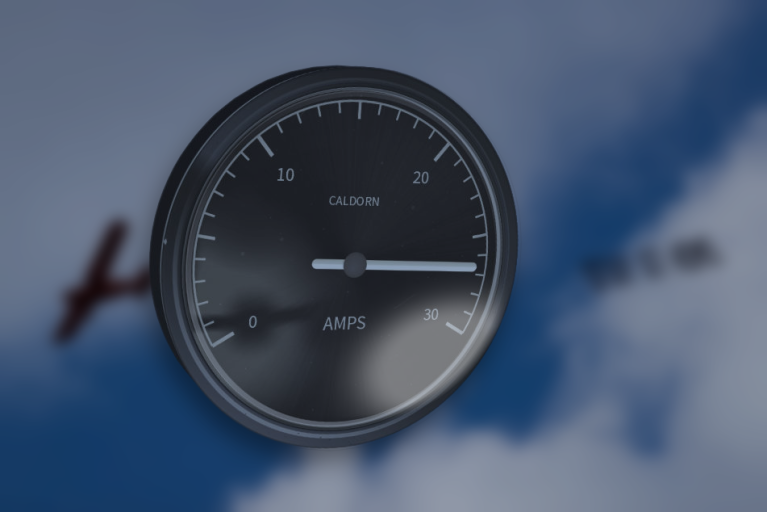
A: 26.5 A
